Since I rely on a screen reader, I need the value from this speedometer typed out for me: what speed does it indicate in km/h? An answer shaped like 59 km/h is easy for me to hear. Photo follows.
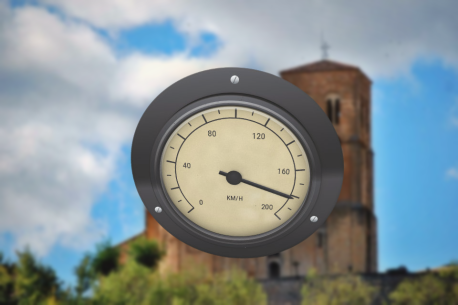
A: 180 km/h
